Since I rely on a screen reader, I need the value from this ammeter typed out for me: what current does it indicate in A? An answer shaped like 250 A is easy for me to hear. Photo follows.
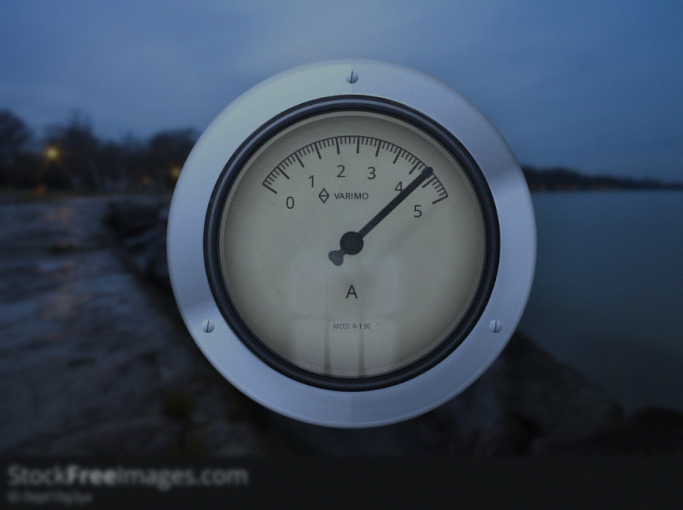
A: 4.3 A
